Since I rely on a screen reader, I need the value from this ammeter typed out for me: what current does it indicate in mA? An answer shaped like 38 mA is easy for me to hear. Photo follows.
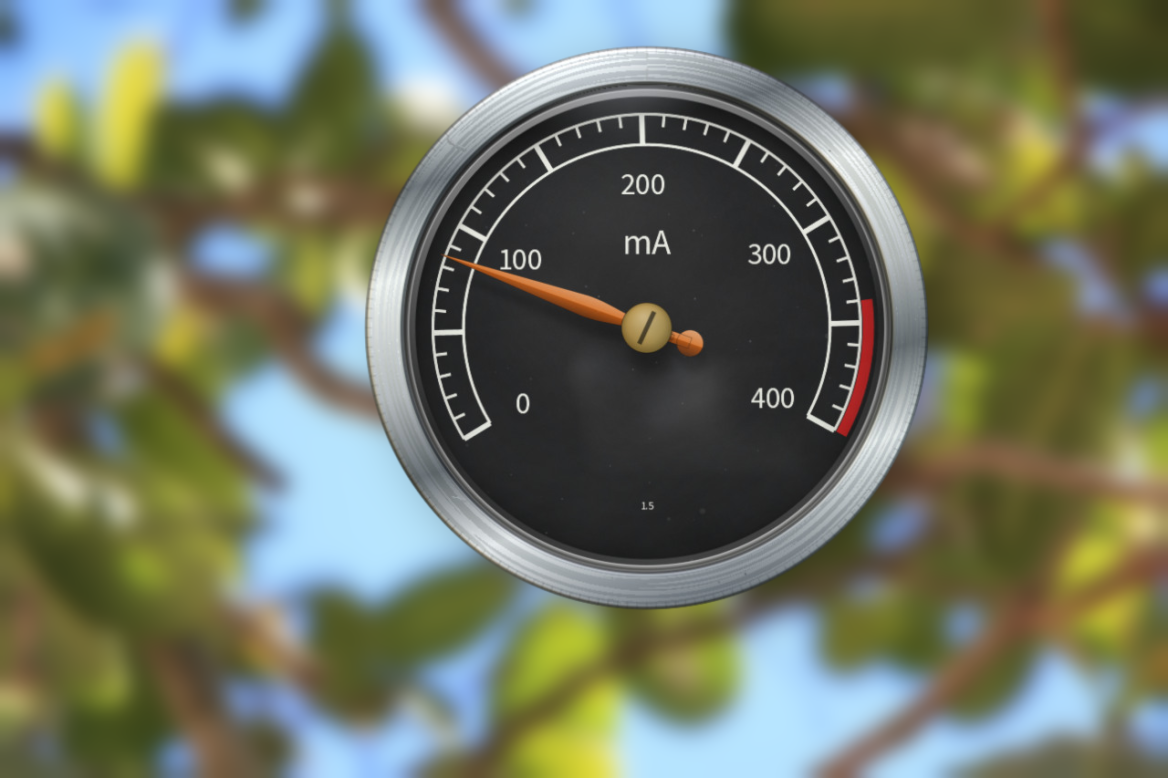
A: 85 mA
